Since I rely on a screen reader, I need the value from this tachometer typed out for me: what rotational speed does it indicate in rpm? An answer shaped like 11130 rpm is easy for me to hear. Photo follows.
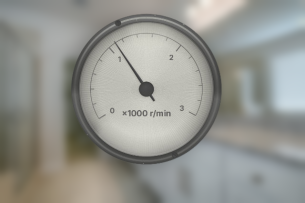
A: 1100 rpm
